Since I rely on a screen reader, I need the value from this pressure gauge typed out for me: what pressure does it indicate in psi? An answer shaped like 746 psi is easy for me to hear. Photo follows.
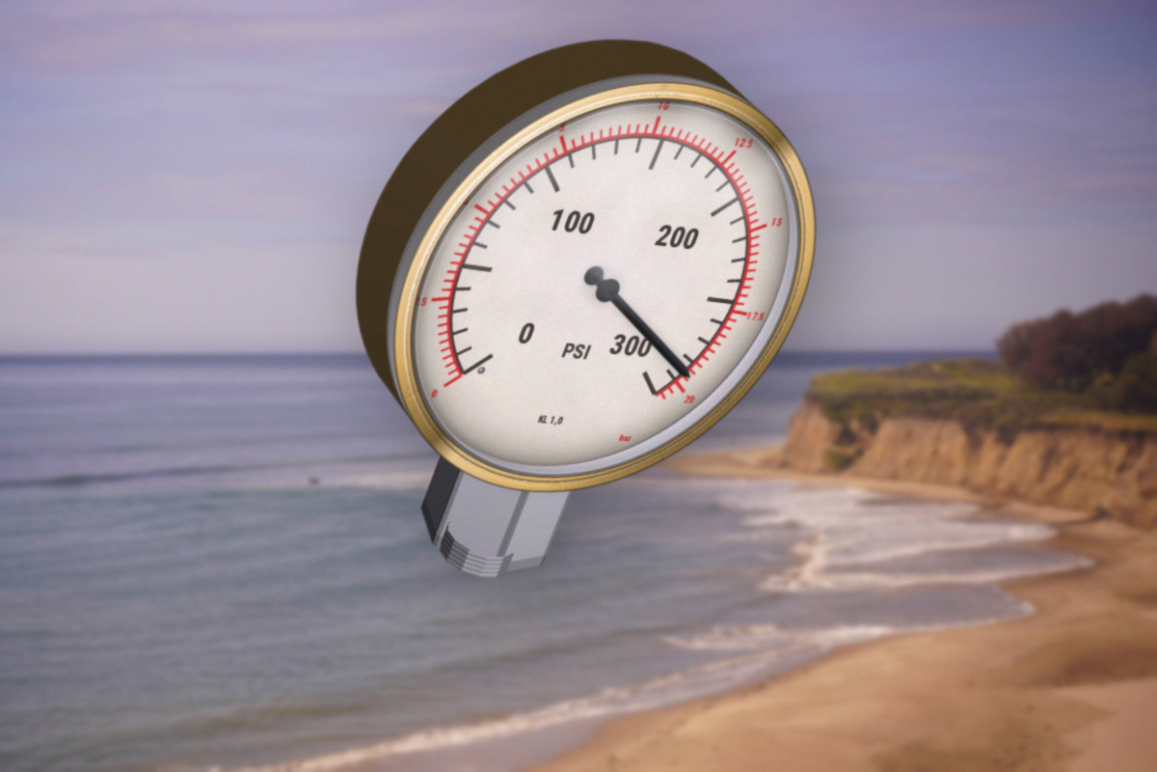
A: 285 psi
